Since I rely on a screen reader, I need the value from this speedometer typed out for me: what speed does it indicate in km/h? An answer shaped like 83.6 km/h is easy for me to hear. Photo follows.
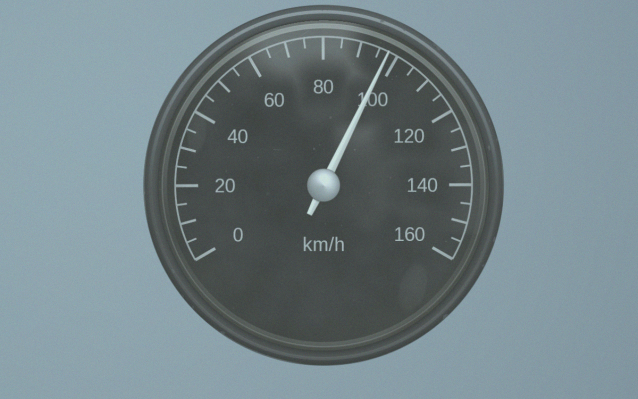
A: 97.5 km/h
